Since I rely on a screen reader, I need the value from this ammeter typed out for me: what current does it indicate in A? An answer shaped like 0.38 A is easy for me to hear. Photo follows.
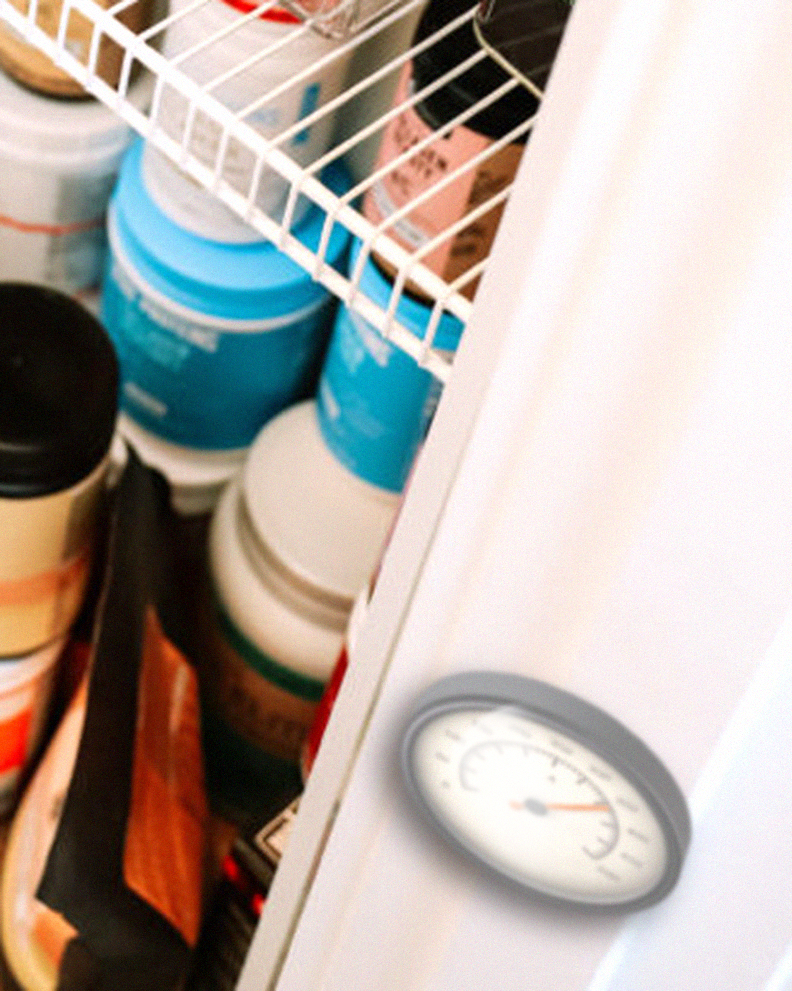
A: 350 A
